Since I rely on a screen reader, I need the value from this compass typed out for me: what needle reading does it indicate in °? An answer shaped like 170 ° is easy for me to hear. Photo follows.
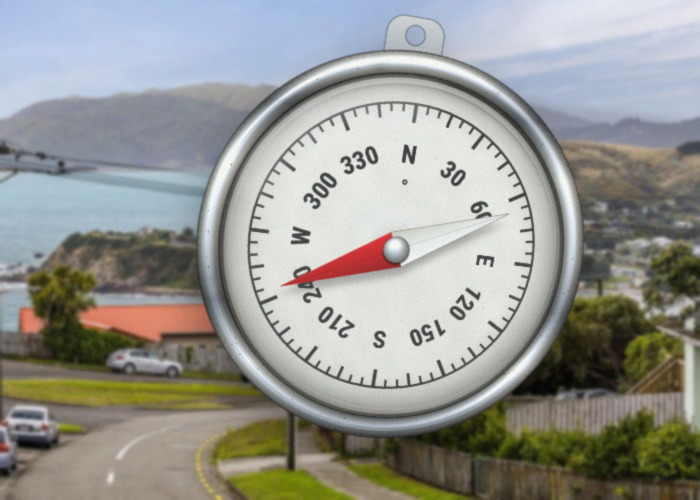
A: 245 °
